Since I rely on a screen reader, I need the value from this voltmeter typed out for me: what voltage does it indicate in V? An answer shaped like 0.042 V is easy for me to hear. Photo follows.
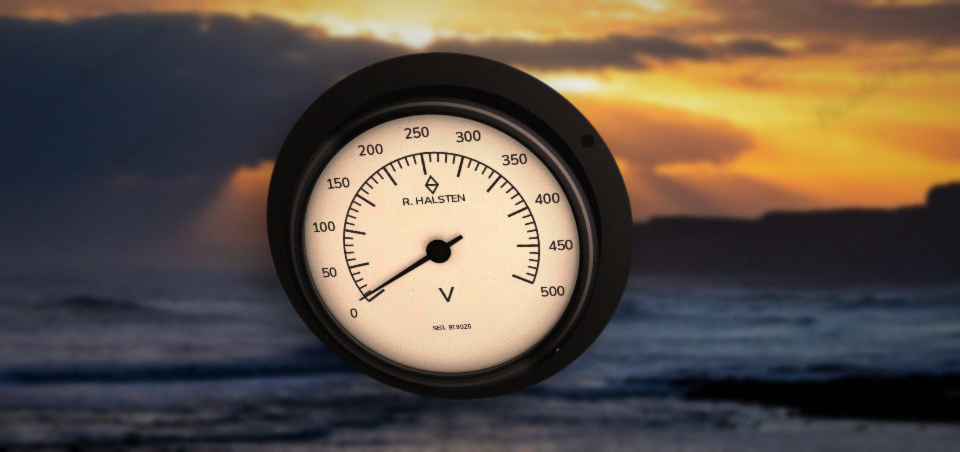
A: 10 V
